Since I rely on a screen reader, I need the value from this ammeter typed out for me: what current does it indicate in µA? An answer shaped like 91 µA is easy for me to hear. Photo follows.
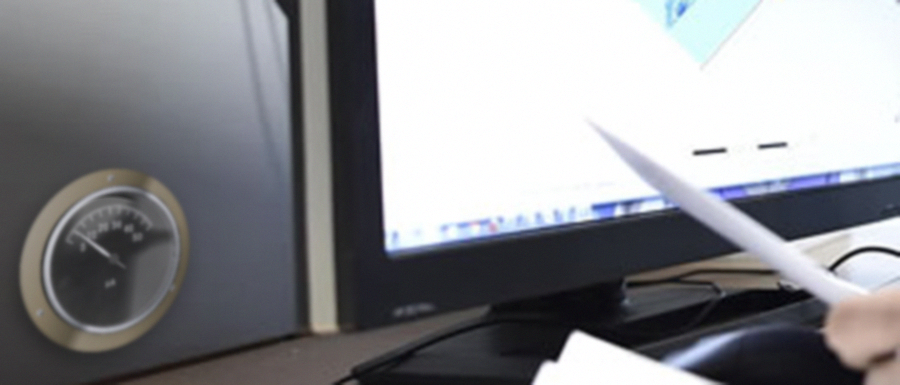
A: 5 µA
